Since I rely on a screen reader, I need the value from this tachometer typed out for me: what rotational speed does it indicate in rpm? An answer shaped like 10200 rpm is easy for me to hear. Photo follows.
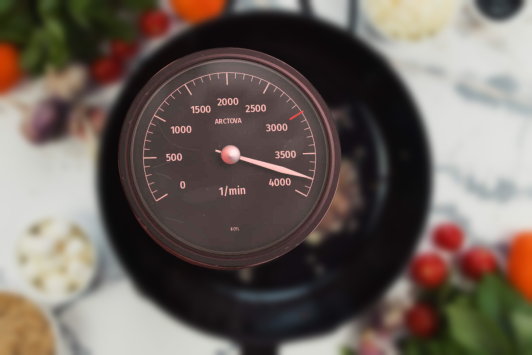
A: 3800 rpm
